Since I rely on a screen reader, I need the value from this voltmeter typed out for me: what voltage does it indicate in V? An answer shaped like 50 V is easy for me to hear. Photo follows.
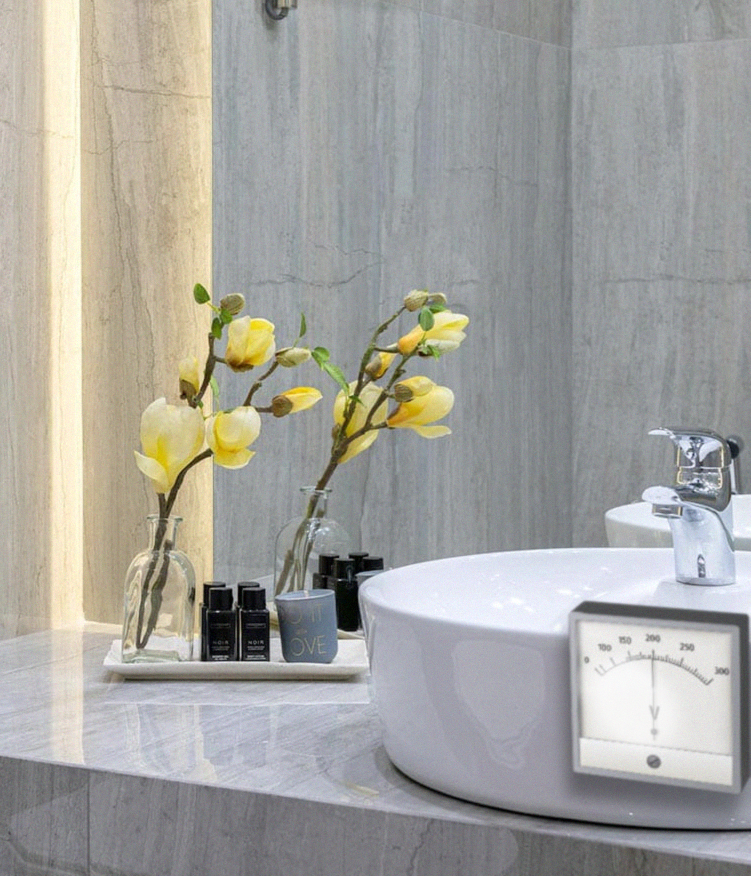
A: 200 V
